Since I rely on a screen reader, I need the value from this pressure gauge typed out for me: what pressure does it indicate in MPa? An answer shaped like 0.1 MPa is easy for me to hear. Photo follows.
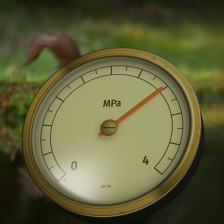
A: 2.8 MPa
